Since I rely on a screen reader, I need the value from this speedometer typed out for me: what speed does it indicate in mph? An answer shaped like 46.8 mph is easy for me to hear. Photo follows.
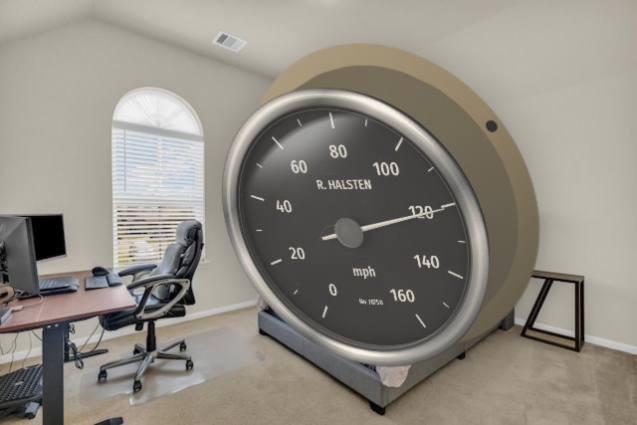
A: 120 mph
